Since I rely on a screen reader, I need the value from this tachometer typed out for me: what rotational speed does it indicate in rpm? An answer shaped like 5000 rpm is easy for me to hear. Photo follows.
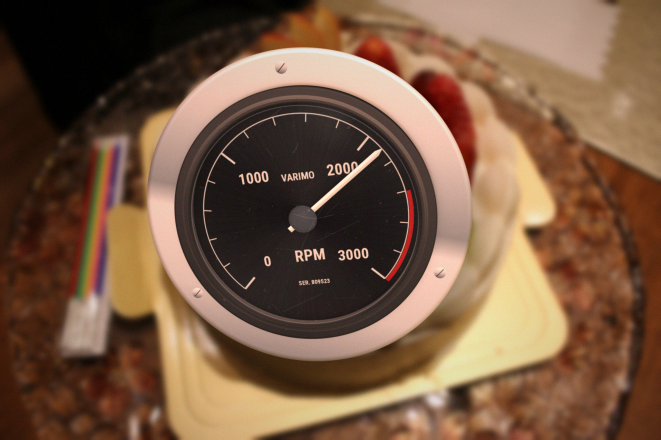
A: 2100 rpm
